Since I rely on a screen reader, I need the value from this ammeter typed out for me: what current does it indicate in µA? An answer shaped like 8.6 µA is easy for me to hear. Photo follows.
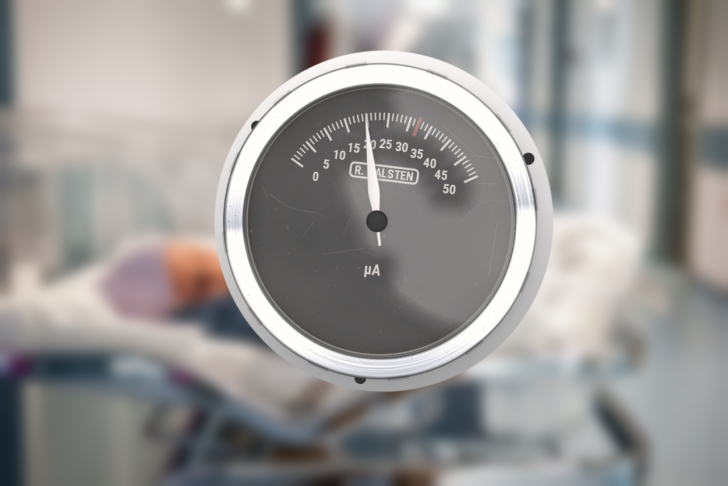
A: 20 µA
